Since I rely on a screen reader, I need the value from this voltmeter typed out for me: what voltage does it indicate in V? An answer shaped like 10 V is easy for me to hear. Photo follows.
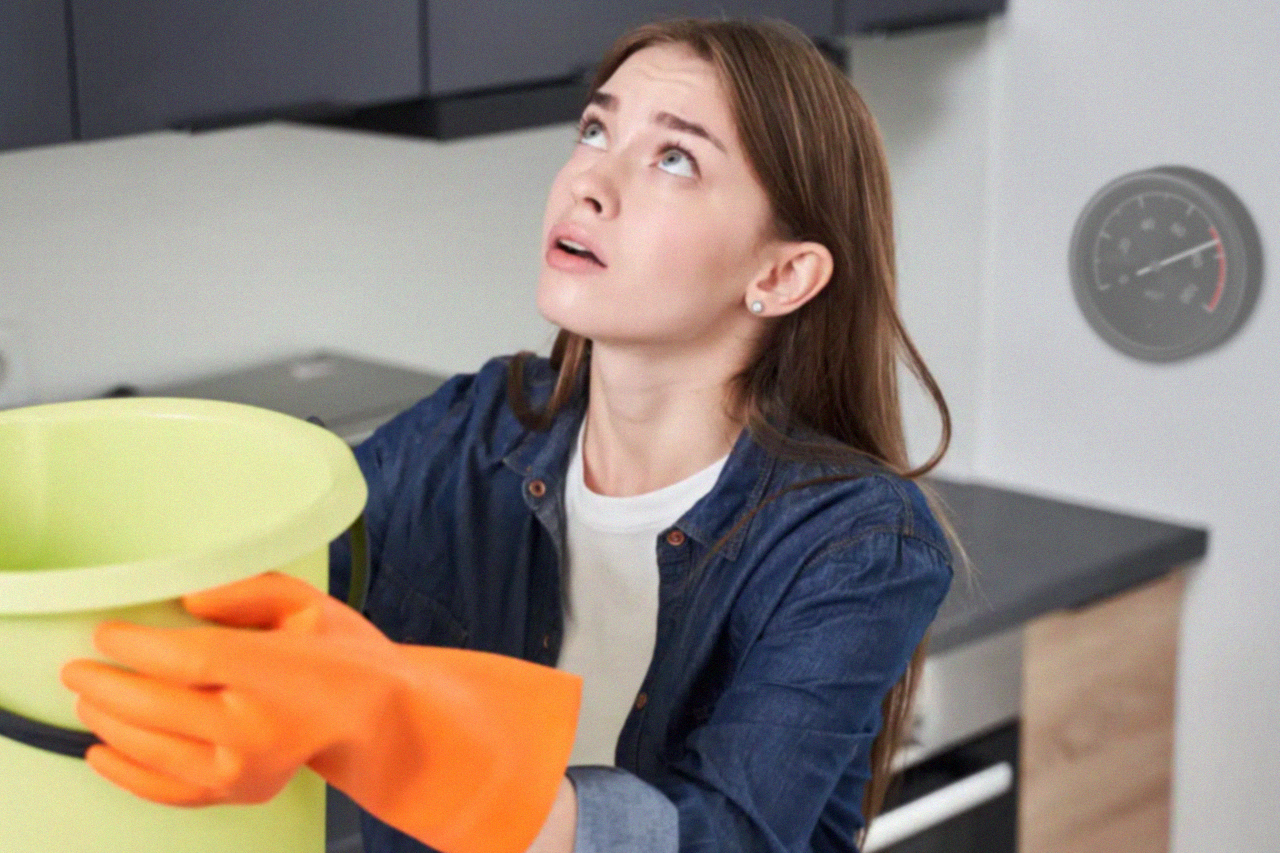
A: 75 V
